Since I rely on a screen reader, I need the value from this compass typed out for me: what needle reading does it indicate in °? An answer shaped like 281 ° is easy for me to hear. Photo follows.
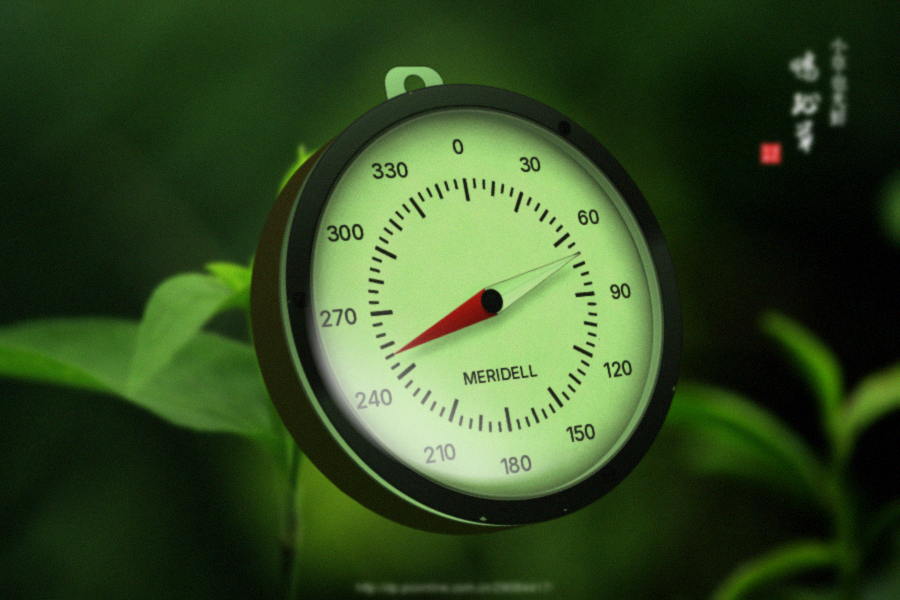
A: 250 °
